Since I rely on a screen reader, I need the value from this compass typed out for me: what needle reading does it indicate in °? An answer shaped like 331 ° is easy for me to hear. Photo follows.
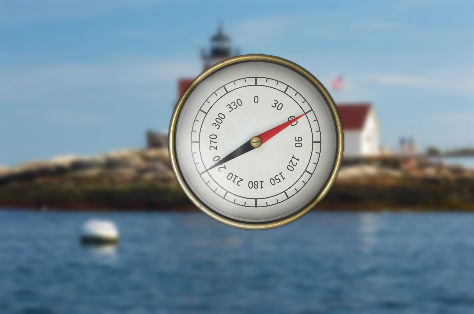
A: 60 °
